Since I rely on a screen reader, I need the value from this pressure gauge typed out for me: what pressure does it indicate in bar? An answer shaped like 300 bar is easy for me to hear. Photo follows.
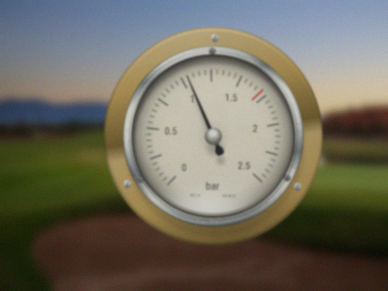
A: 1.05 bar
